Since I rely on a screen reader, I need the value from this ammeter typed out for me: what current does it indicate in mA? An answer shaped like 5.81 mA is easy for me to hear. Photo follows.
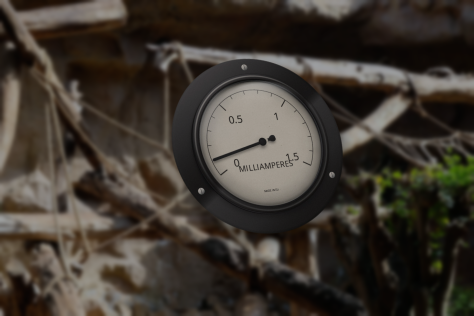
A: 0.1 mA
